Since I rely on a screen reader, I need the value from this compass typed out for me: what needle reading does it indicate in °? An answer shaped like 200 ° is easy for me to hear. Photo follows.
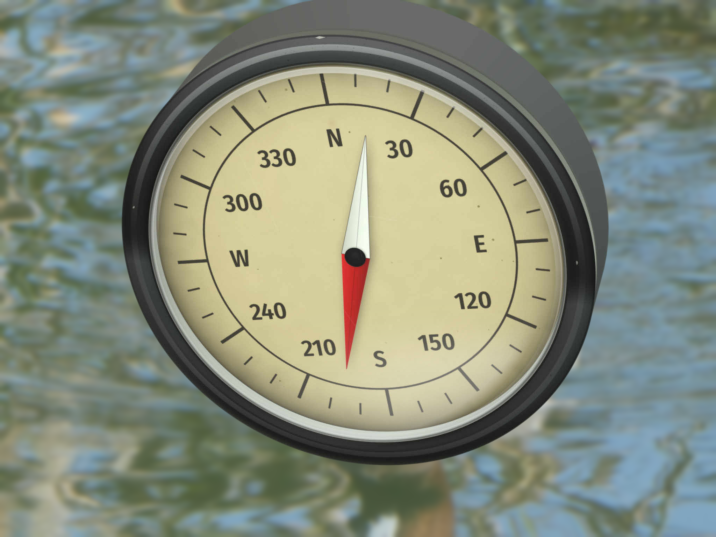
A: 195 °
